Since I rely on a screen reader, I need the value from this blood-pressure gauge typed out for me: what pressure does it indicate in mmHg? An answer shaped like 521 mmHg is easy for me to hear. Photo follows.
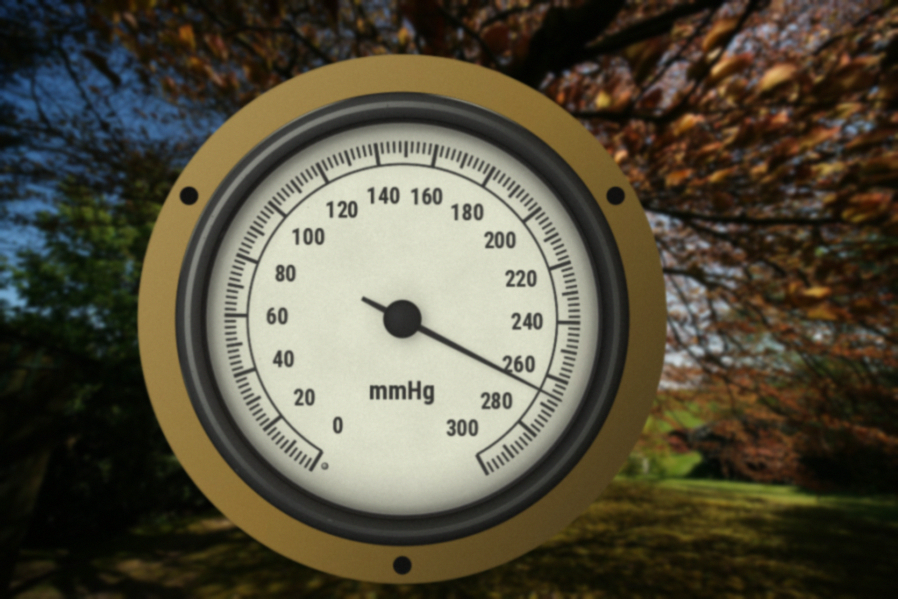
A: 266 mmHg
